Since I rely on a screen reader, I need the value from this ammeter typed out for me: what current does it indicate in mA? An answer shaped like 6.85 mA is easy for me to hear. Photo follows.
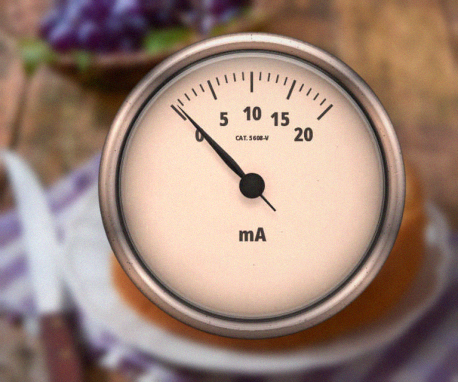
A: 0.5 mA
